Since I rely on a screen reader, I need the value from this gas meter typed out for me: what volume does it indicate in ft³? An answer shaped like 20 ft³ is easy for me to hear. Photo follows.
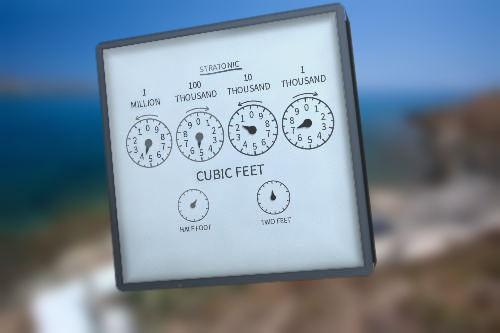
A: 451700 ft³
